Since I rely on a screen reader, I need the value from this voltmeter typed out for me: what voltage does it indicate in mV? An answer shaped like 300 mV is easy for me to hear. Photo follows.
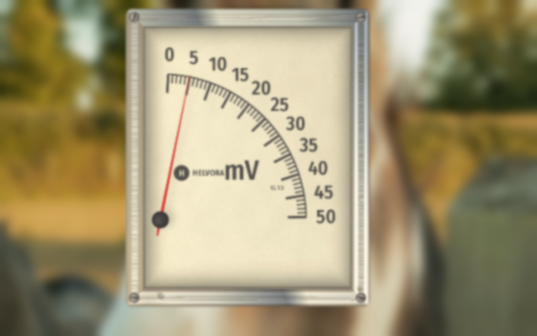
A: 5 mV
